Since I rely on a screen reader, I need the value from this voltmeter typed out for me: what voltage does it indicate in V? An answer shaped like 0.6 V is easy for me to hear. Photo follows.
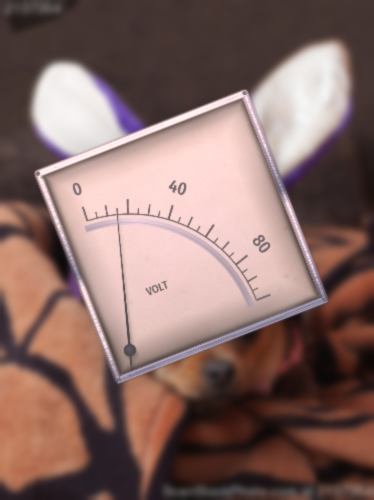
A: 15 V
